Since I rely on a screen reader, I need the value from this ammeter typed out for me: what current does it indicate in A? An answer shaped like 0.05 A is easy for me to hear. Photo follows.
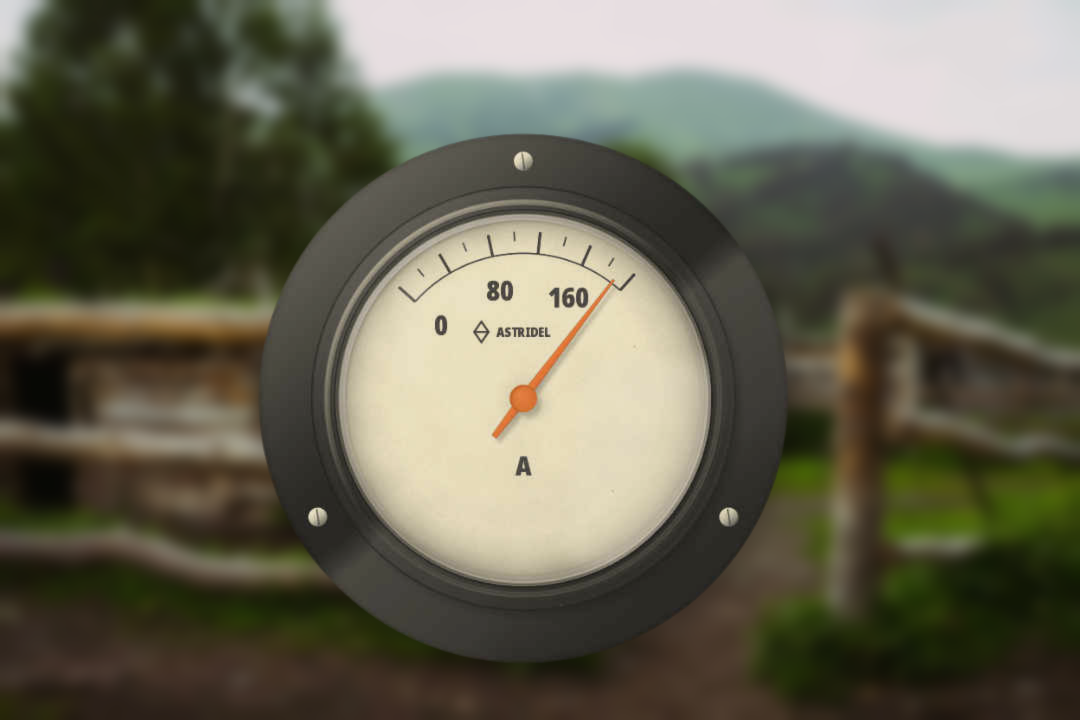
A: 190 A
